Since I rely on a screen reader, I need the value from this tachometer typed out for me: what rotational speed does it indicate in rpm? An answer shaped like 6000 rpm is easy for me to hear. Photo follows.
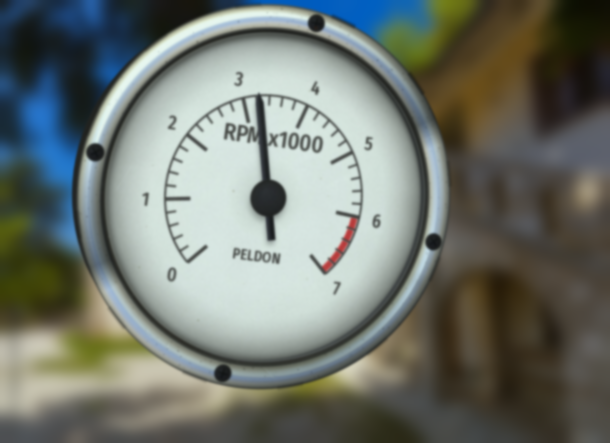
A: 3200 rpm
